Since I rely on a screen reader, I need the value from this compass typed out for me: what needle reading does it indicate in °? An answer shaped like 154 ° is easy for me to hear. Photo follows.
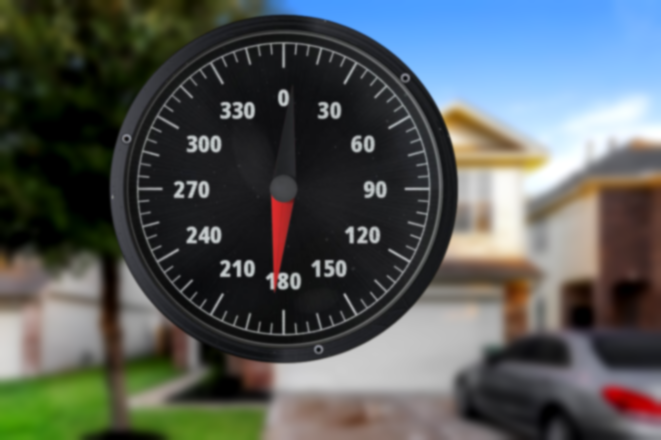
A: 185 °
